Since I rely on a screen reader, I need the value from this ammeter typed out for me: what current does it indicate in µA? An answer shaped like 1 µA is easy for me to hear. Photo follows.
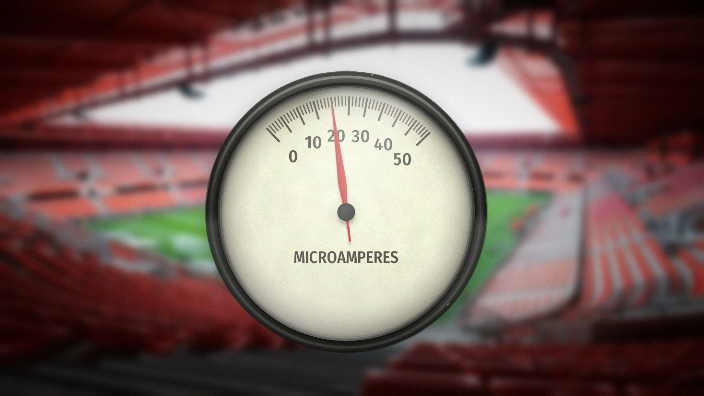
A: 20 µA
